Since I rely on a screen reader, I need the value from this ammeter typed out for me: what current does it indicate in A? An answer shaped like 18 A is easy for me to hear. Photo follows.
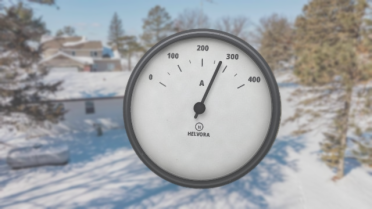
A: 275 A
